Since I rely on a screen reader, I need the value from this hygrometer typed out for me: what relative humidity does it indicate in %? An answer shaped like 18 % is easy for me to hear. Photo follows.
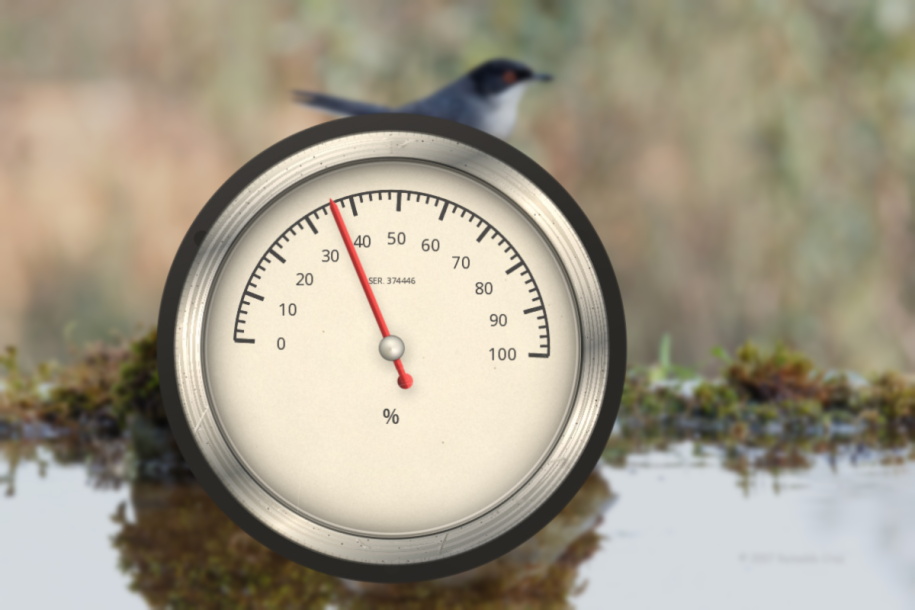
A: 36 %
